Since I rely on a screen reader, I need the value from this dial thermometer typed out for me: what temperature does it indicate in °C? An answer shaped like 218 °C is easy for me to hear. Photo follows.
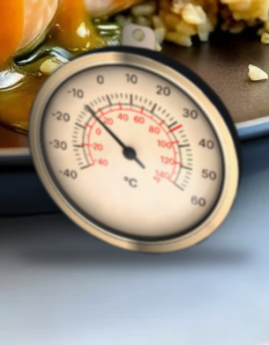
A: -10 °C
